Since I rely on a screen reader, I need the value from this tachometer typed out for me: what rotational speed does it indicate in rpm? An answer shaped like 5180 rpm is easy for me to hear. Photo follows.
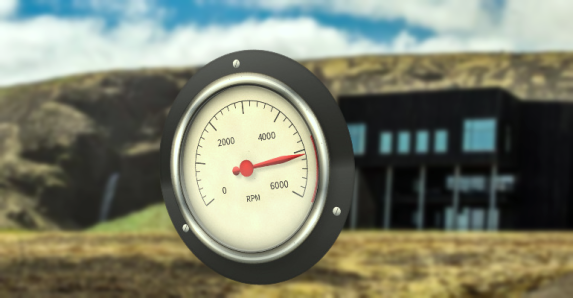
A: 5100 rpm
